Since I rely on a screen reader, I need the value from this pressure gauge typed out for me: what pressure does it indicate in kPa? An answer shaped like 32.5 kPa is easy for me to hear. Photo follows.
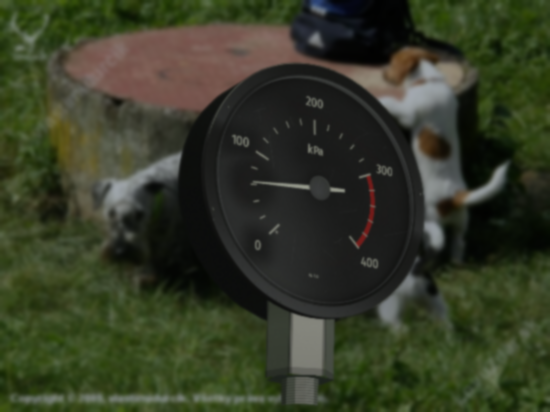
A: 60 kPa
